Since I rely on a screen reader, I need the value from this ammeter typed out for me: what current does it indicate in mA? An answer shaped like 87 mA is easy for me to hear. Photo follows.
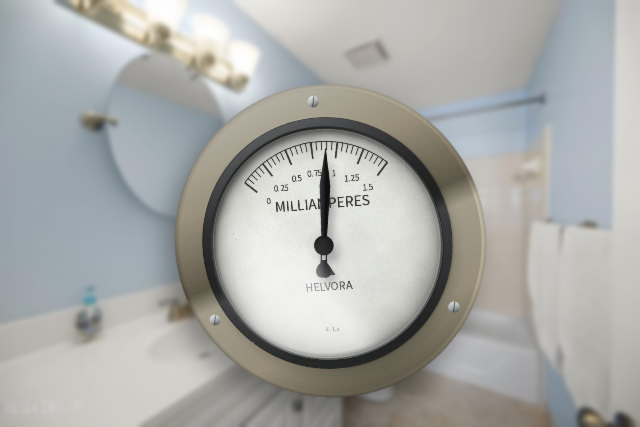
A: 0.9 mA
